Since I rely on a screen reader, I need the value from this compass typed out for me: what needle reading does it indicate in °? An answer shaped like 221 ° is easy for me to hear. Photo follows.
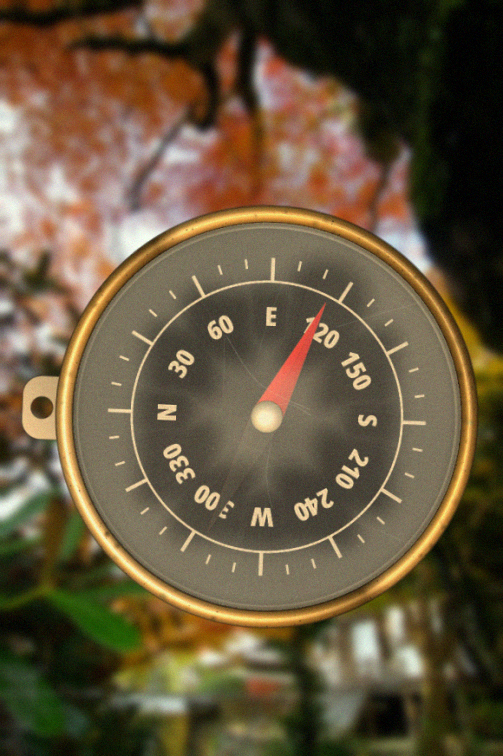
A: 115 °
